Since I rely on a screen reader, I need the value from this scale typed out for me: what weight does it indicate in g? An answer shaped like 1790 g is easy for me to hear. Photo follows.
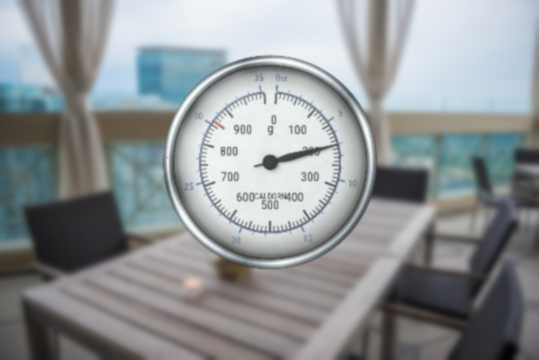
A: 200 g
